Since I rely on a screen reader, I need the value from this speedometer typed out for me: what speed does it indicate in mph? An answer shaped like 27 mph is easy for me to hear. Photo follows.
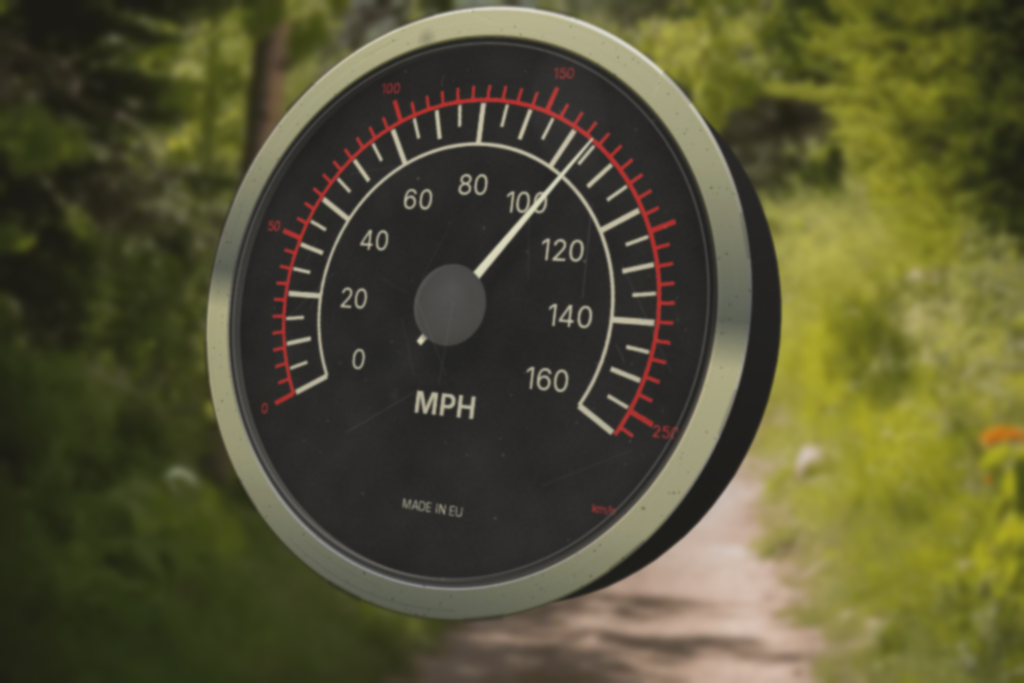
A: 105 mph
